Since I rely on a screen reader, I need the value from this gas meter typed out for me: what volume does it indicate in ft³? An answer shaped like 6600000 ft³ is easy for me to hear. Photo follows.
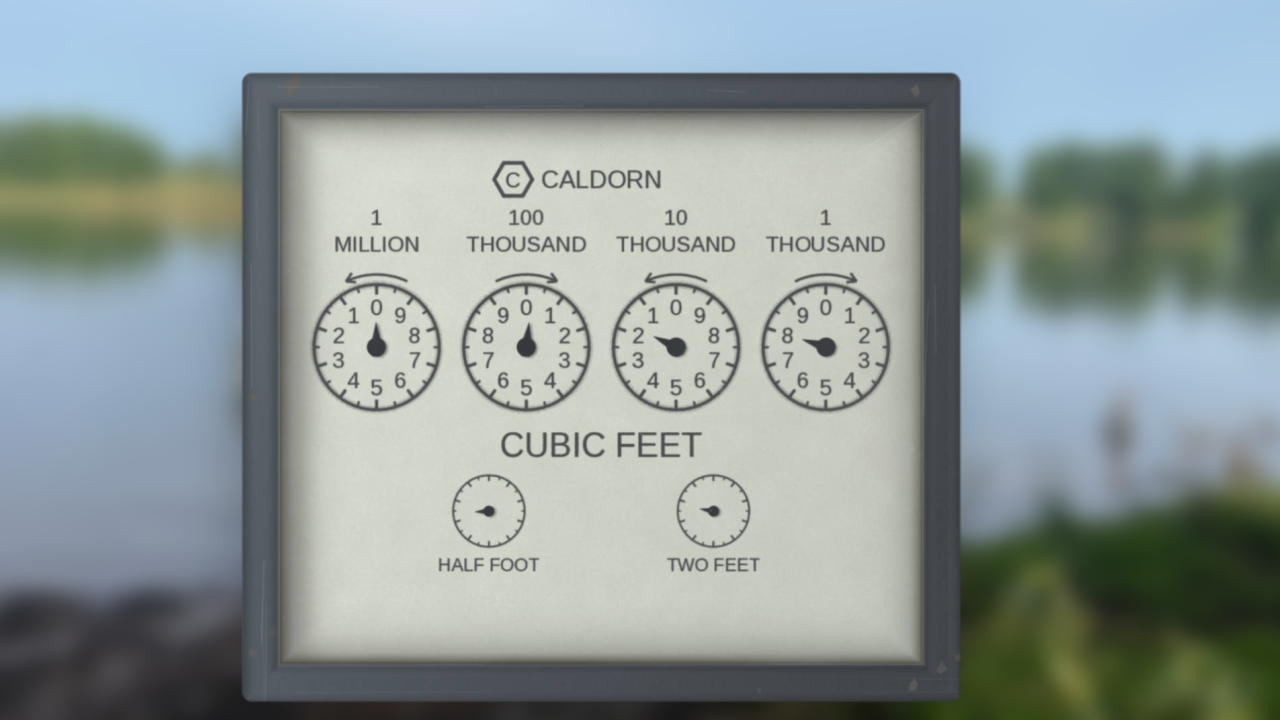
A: 1800 ft³
